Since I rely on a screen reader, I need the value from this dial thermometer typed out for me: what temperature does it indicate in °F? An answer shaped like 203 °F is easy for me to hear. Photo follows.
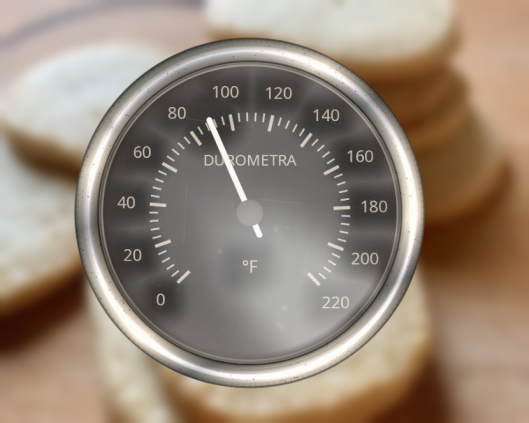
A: 90 °F
